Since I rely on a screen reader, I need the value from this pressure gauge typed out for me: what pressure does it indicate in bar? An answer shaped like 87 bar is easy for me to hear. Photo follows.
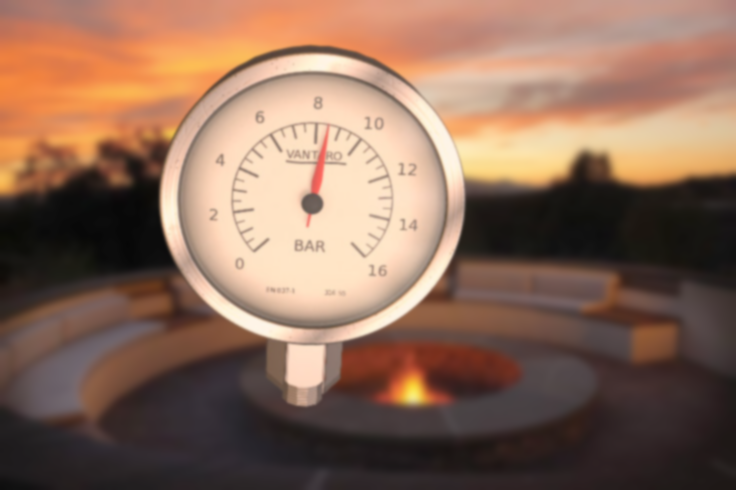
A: 8.5 bar
